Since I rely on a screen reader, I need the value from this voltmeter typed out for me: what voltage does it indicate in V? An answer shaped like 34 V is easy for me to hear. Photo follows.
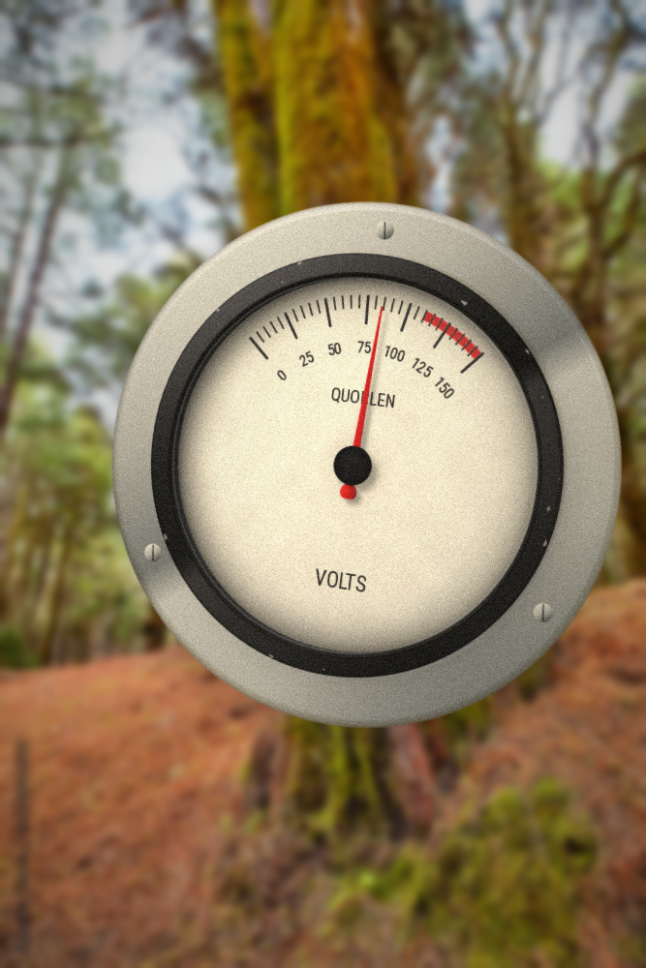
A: 85 V
